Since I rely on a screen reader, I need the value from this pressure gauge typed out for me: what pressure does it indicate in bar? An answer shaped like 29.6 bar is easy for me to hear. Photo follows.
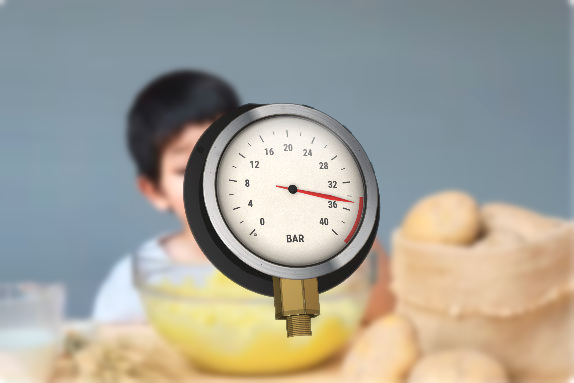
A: 35 bar
